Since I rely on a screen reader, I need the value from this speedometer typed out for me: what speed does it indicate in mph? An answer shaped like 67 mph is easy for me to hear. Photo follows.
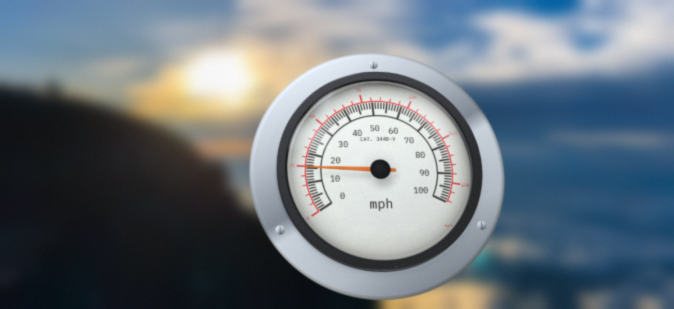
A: 15 mph
